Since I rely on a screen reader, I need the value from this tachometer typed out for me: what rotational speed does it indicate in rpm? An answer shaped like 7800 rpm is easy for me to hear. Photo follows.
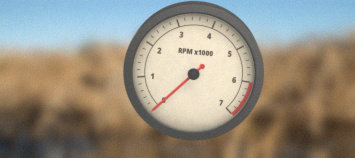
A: 0 rpm
